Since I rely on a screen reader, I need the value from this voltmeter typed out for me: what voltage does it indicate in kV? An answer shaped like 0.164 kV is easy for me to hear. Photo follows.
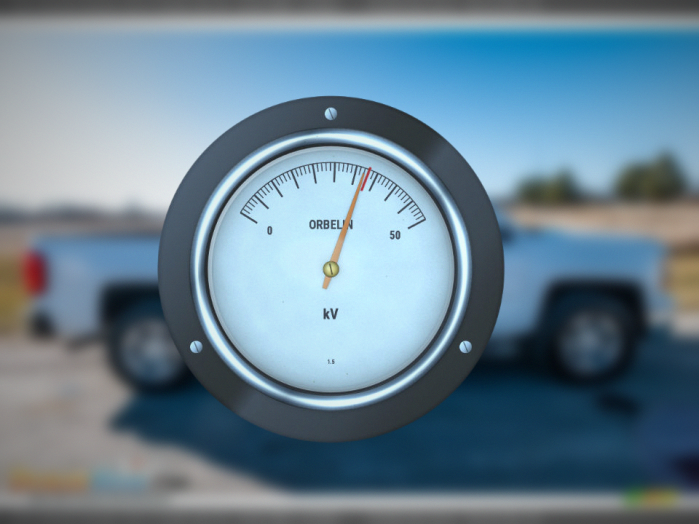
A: 32 kV
